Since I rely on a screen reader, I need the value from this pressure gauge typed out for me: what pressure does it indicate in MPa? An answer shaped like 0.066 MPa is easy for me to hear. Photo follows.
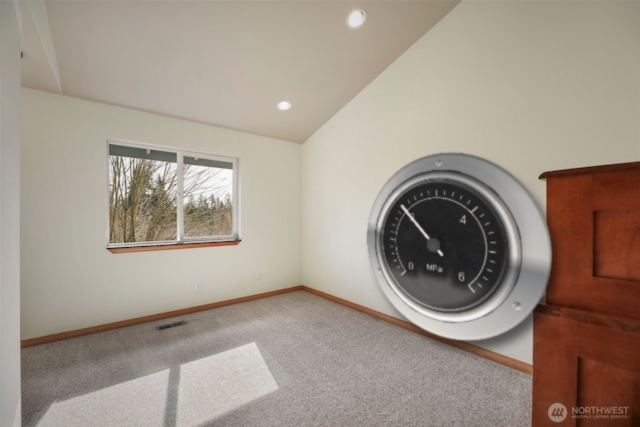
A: 2 MPa
